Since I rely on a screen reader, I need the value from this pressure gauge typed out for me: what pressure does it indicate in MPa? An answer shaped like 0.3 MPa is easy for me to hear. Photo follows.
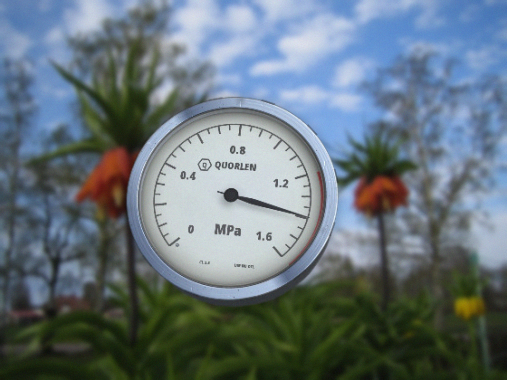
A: 1.4 MPa
